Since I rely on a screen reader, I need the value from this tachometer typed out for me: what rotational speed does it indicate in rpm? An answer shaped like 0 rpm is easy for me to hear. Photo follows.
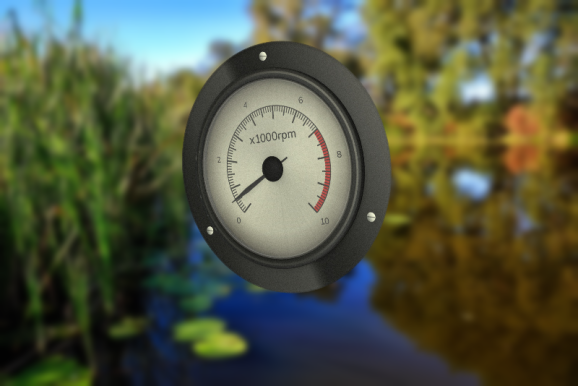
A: 500 rpm
